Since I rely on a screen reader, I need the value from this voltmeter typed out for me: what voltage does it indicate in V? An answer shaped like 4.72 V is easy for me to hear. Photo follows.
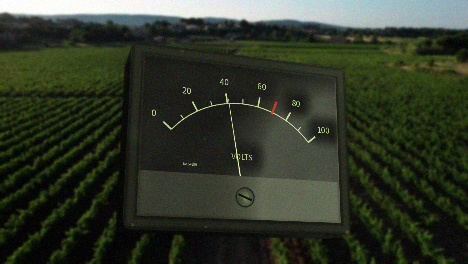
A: 40 V
